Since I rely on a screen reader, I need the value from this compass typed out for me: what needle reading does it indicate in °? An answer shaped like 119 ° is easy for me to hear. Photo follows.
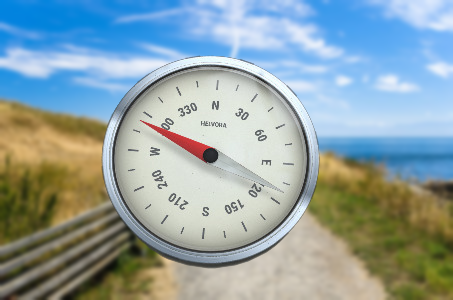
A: 292.5 °
